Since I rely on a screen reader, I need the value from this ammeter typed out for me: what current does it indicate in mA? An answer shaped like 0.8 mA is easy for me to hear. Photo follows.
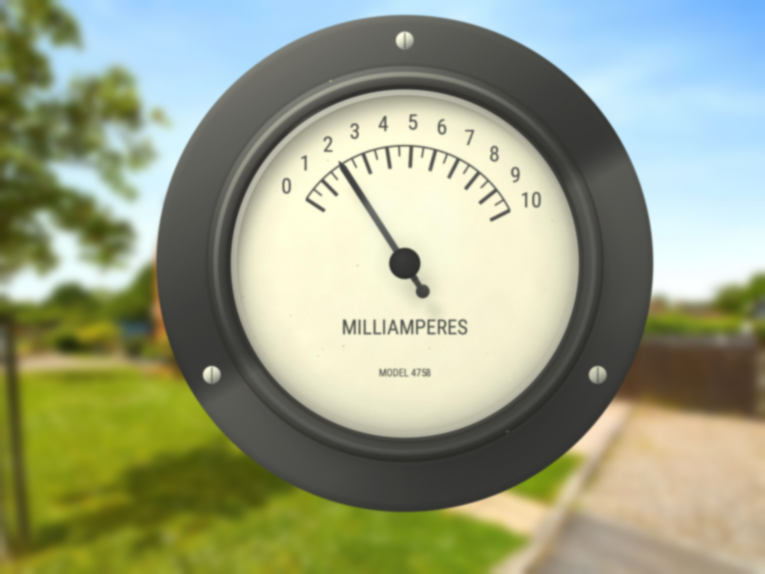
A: 2 mA
